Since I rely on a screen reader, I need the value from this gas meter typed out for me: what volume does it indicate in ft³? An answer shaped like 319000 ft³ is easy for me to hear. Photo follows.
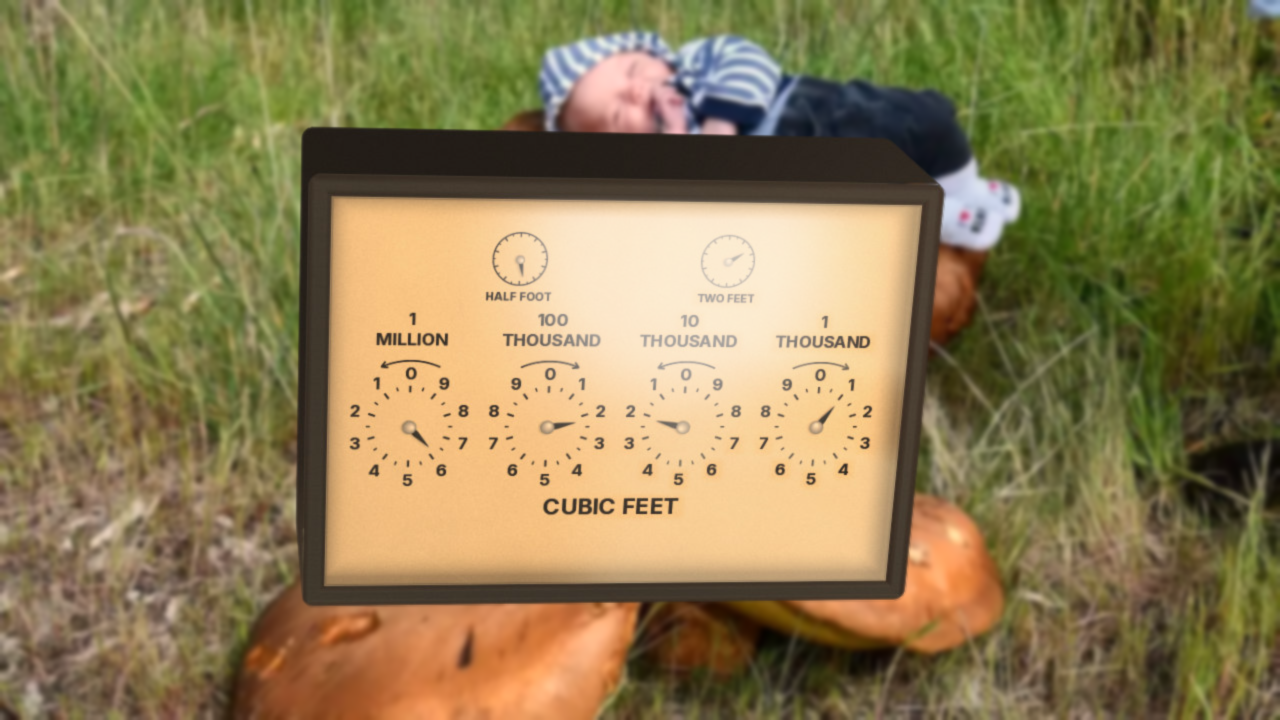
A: 622100 ft³
